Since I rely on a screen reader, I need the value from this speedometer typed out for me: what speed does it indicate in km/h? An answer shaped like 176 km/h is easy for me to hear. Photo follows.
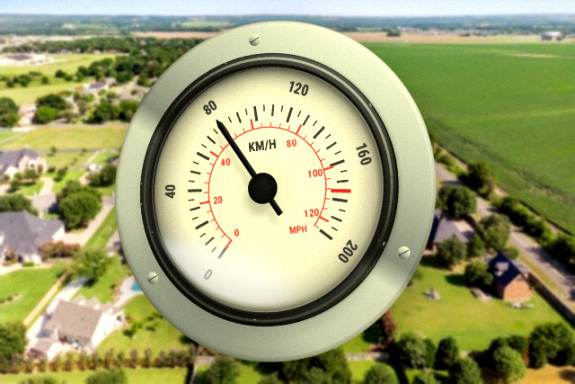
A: 80 km/h
